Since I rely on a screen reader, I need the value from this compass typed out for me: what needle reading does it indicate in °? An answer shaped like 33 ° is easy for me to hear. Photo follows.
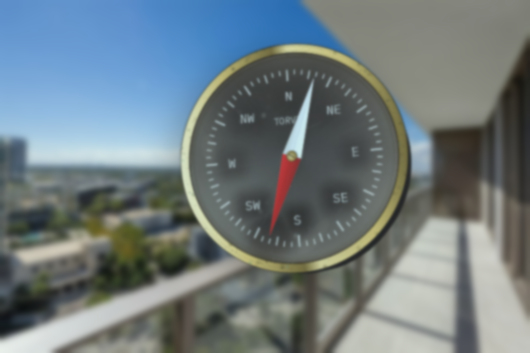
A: 200 °
